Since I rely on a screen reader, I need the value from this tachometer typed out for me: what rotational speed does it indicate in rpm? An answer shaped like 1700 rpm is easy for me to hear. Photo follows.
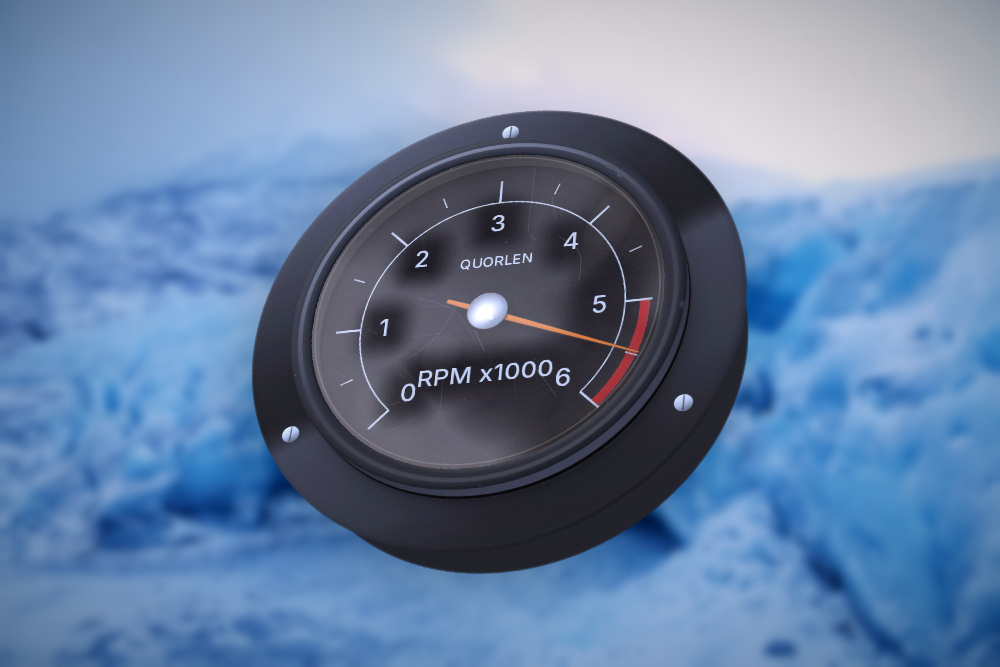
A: 5500 rpm
